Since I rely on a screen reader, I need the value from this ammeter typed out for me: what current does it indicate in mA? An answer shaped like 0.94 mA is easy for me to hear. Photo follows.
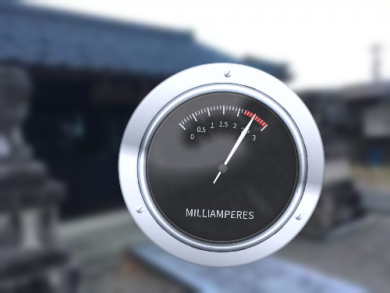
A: 2.5 mA
